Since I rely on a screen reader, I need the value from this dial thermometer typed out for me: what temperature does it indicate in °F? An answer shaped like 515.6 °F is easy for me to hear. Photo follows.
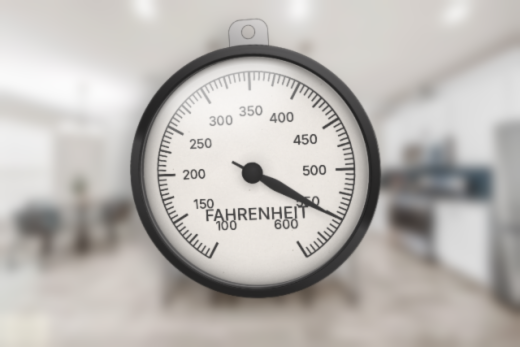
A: 550 °F
